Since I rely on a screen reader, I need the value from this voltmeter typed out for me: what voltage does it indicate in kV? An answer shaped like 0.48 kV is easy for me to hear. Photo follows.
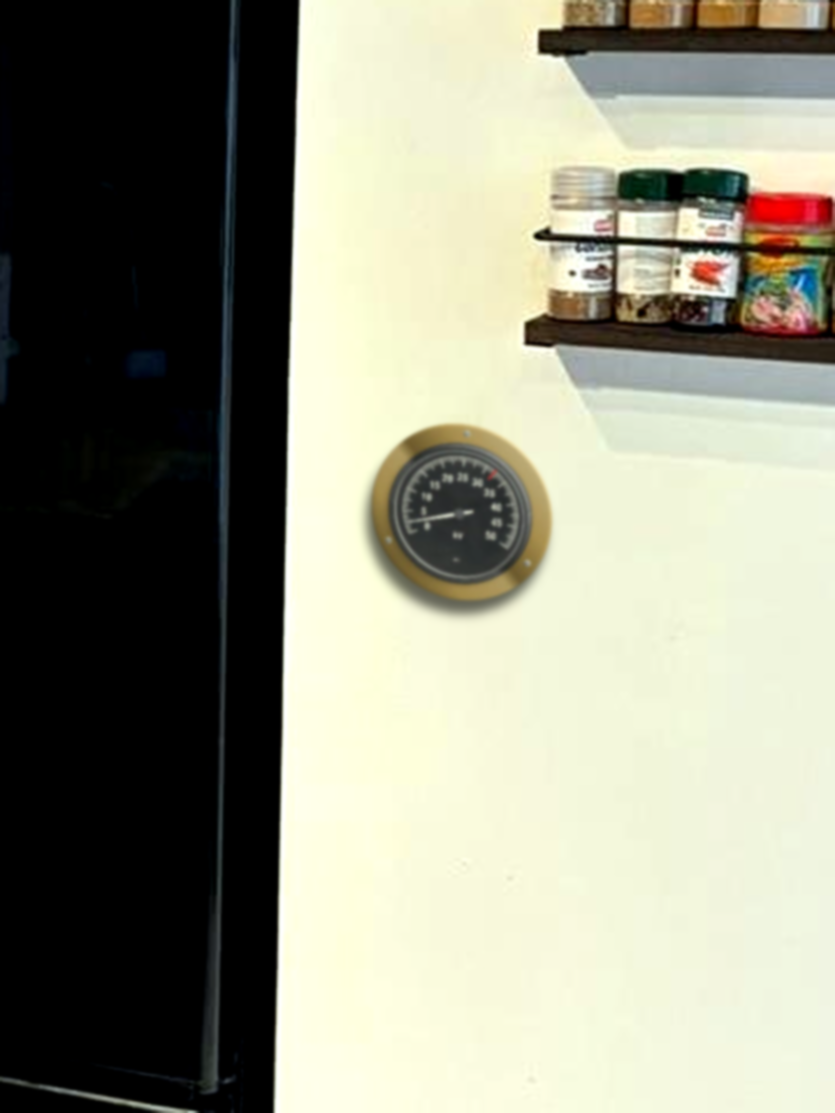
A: 2.5 kV
